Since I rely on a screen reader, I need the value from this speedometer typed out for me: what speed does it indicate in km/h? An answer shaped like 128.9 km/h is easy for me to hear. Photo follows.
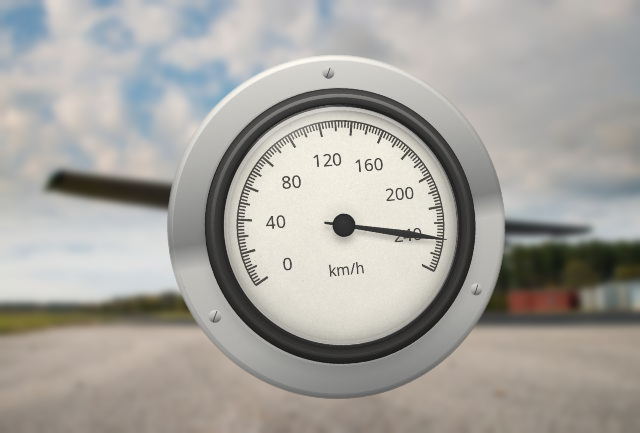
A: 240 km/h
